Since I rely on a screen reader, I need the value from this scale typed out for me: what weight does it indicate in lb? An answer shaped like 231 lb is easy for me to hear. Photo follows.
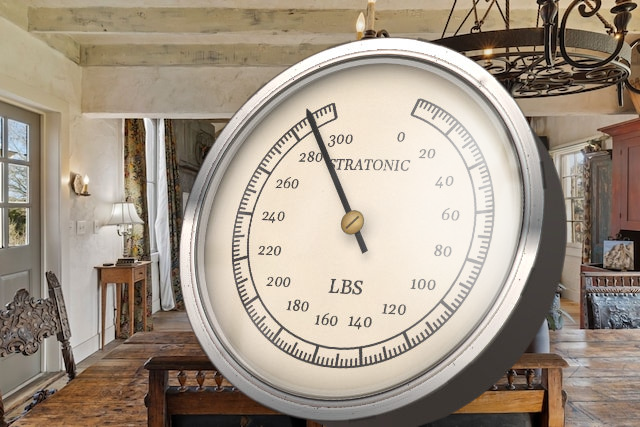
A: 290 lb
